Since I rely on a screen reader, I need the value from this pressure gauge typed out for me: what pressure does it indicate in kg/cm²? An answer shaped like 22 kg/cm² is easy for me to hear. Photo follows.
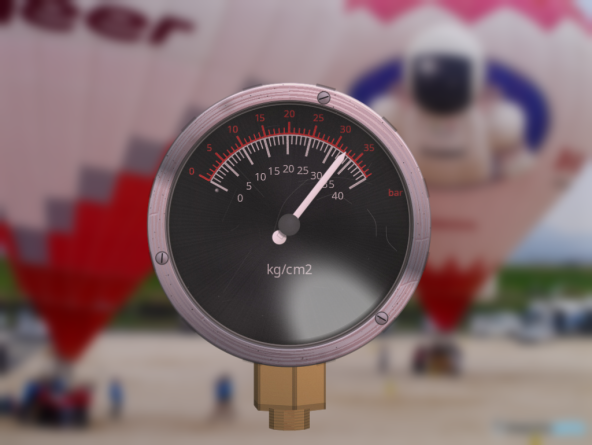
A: 33 kg/cm²
